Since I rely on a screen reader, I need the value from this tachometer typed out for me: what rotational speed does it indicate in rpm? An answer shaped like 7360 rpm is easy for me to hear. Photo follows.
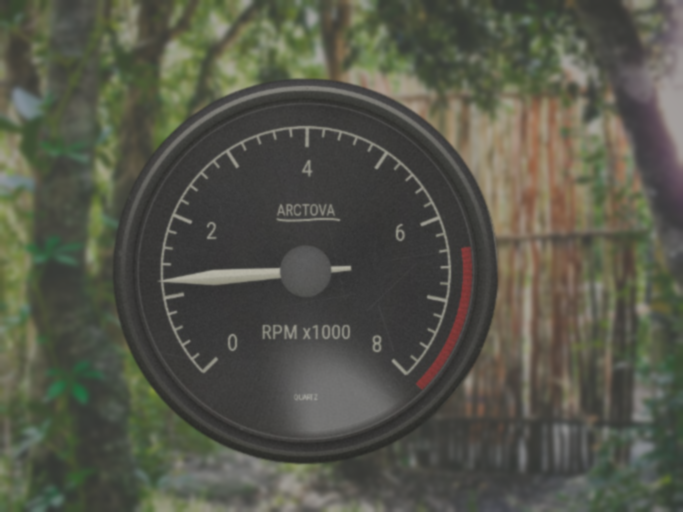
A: 1200 rpm
